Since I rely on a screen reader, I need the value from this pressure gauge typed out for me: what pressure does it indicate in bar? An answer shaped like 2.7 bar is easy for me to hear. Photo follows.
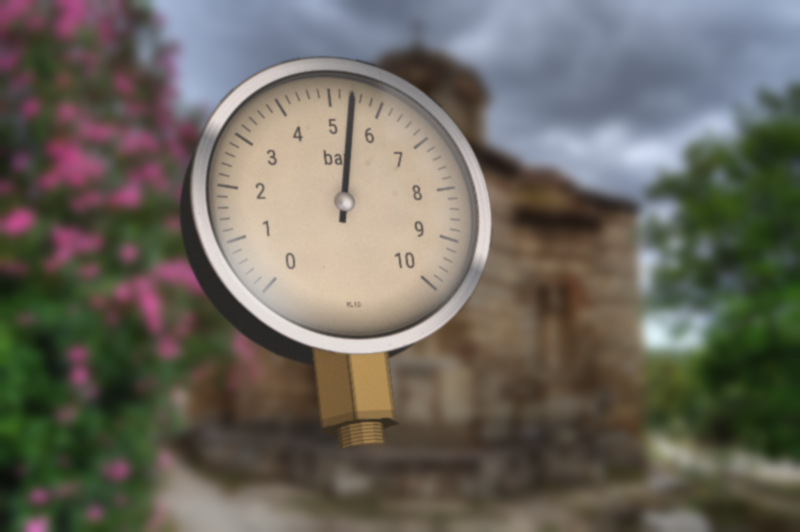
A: 5.4 bar
